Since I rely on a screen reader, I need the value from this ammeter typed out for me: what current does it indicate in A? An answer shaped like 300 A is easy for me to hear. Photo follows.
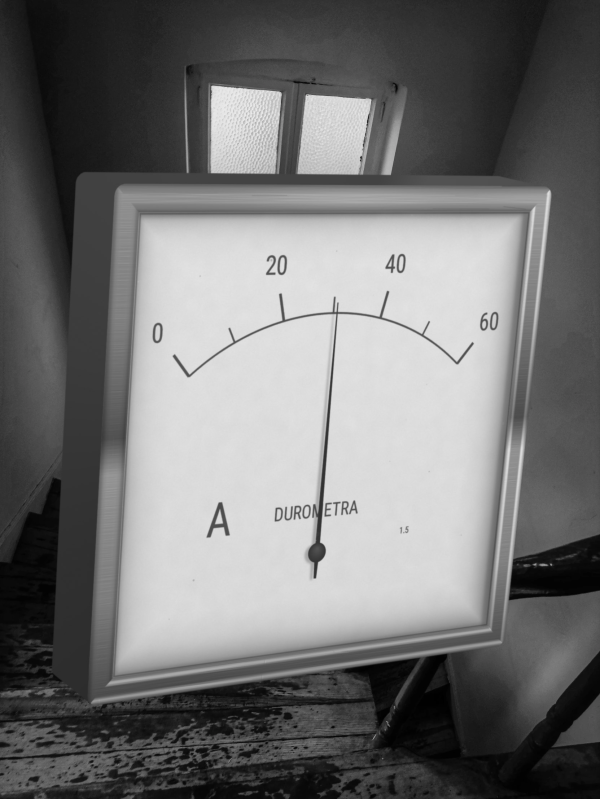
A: 30 A
